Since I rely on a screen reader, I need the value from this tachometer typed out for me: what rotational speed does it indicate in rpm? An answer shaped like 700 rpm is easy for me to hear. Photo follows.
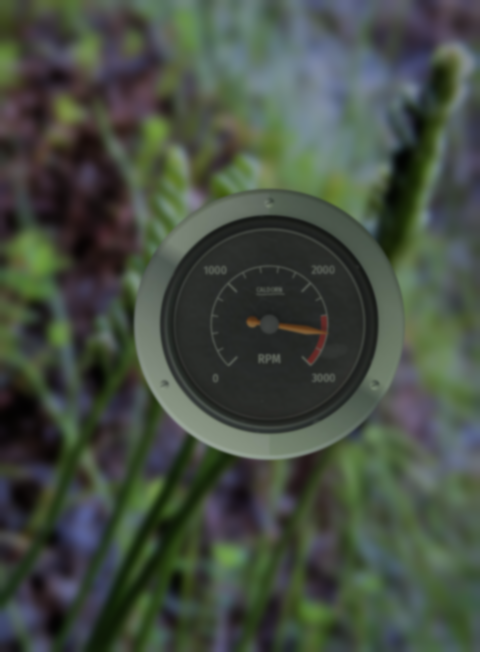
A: 2600 rpm
